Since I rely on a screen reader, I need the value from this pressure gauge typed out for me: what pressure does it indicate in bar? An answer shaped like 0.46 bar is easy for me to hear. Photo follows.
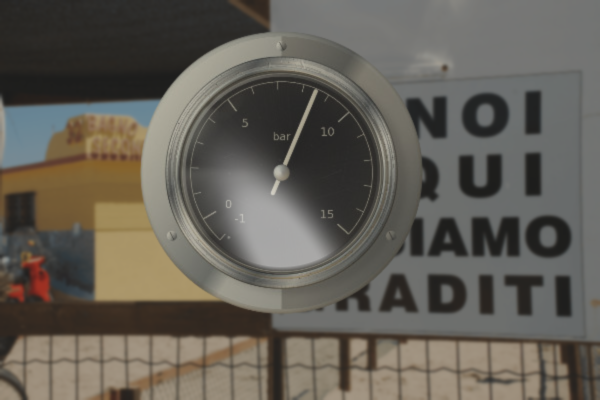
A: 8.5 bar
